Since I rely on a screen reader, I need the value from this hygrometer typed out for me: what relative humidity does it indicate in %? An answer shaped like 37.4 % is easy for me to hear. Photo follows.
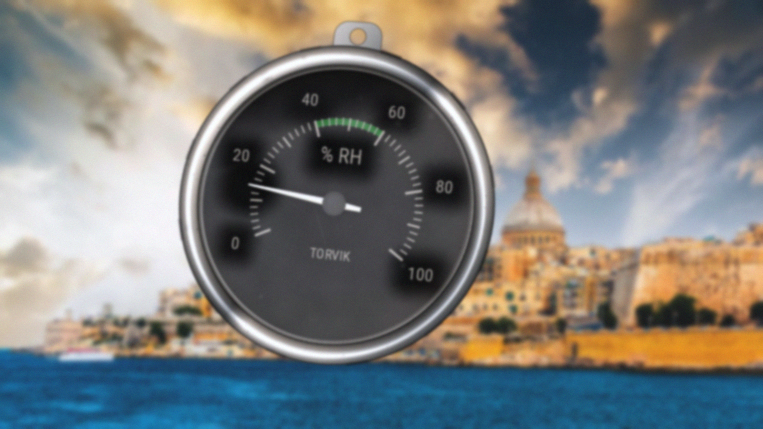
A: 14 %
